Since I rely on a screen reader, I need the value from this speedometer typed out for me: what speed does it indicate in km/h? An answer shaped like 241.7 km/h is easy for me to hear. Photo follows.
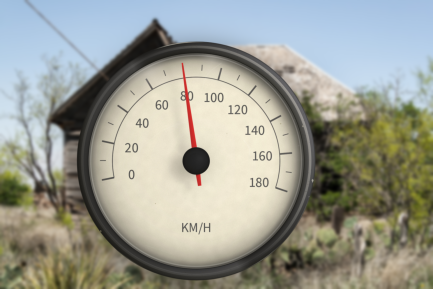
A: 80 km/h
